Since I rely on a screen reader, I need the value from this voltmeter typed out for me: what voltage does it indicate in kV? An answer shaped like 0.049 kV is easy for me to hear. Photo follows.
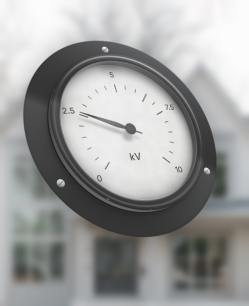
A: 2.5 kV
